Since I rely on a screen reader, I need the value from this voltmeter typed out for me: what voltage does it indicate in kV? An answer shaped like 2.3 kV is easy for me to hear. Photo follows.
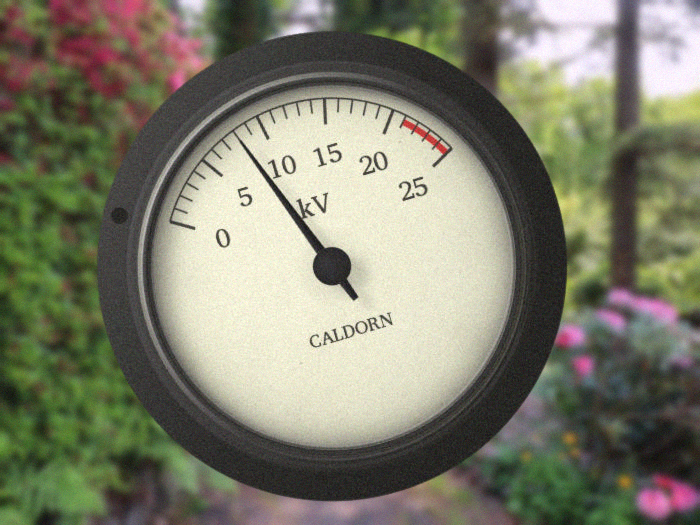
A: 8 kV
